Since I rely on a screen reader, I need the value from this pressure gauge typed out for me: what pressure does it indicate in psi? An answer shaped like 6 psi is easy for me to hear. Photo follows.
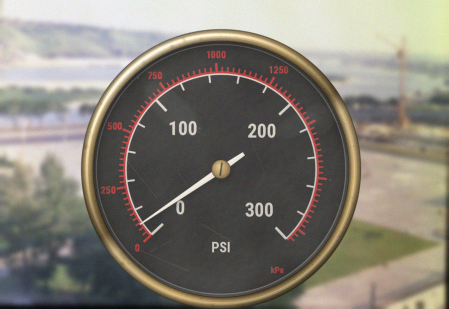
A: 10 psi
